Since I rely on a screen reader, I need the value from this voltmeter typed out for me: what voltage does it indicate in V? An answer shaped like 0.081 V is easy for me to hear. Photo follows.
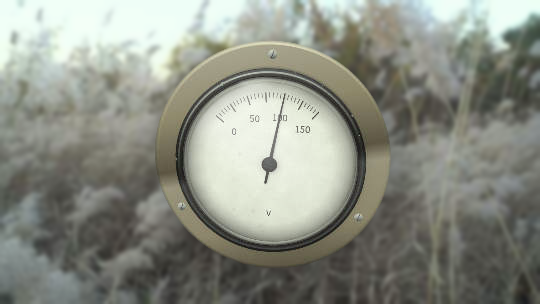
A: 100 V
